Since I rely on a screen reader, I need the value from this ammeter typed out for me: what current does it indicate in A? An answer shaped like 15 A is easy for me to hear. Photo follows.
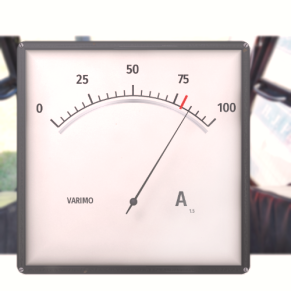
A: 85 A
